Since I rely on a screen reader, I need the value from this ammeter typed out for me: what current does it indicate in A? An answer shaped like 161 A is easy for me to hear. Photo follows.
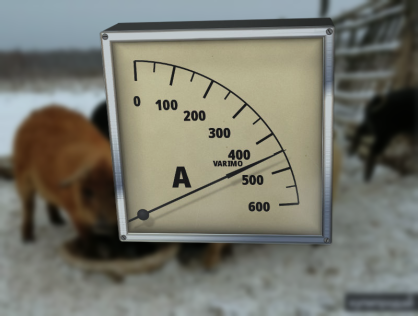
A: 450 A
